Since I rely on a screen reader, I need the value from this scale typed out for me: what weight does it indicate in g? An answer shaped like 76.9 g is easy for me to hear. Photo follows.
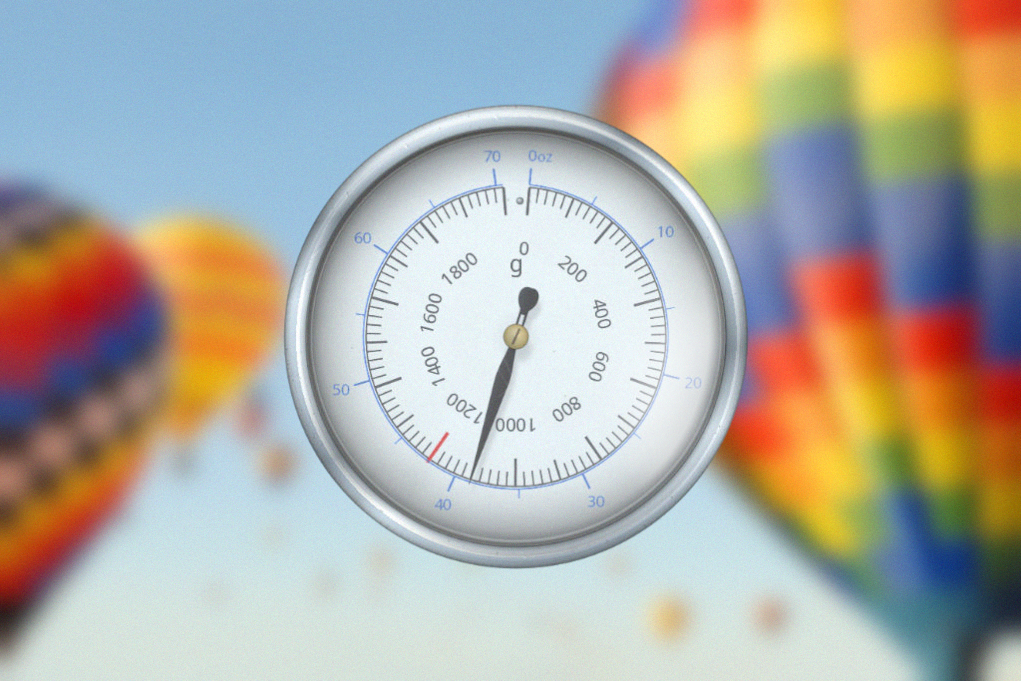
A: 1100 g
